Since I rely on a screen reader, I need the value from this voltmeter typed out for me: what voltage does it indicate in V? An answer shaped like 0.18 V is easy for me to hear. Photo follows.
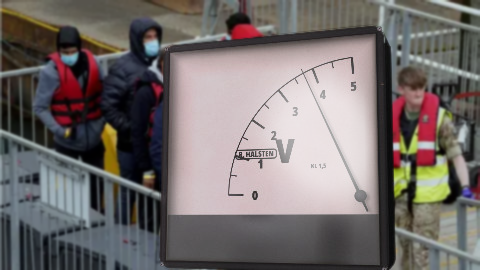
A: 3.75 V
